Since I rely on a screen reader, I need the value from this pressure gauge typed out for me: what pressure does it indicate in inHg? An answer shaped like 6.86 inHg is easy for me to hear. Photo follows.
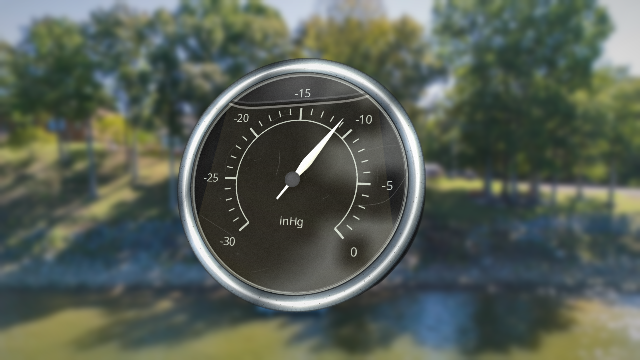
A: -11 inHg
